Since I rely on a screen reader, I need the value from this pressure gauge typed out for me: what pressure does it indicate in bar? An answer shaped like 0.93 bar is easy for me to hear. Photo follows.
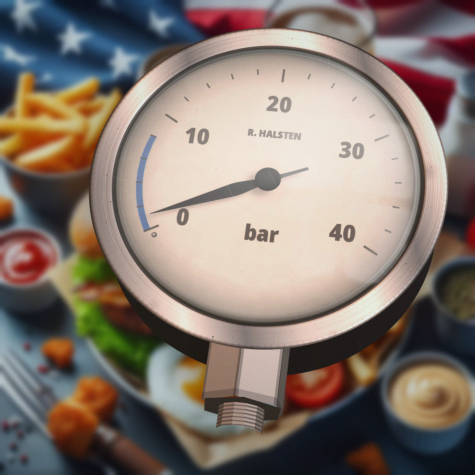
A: 1 bar
